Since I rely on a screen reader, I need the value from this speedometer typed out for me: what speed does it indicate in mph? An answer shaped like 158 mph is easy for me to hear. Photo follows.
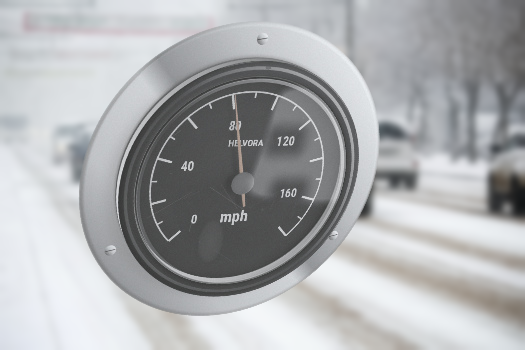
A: 80 mph
